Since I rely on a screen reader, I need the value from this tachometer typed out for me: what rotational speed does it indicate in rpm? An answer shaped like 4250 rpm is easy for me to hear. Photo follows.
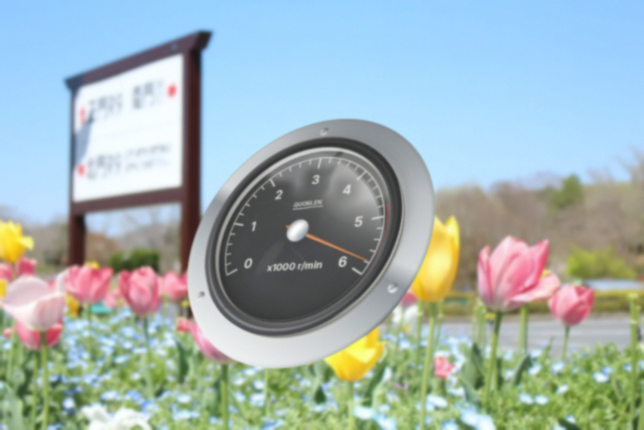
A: 5800 rpm
